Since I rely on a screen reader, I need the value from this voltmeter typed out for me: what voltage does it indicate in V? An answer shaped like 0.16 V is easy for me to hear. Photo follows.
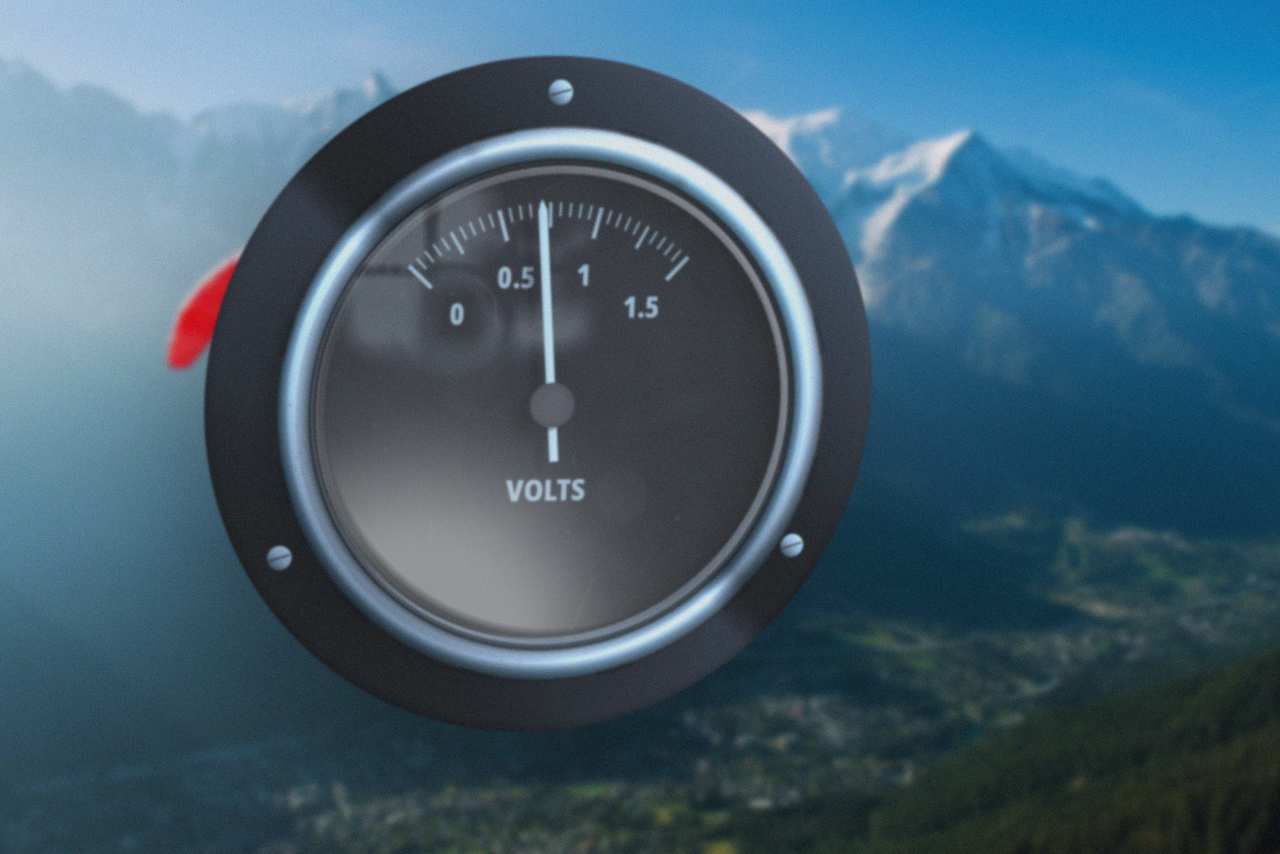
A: 0.7 V
